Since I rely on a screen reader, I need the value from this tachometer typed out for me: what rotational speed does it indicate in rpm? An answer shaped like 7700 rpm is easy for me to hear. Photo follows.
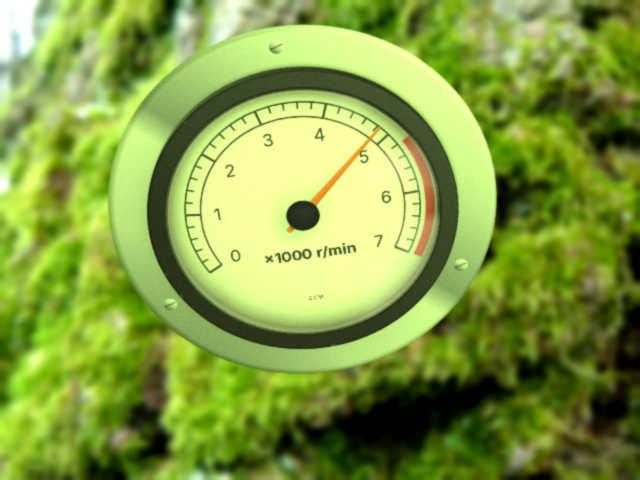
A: 4800 rpm
